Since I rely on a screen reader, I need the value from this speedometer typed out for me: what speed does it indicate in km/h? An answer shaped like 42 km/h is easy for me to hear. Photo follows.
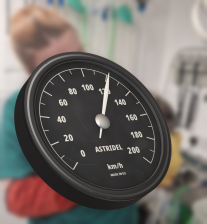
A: 120 km/h
